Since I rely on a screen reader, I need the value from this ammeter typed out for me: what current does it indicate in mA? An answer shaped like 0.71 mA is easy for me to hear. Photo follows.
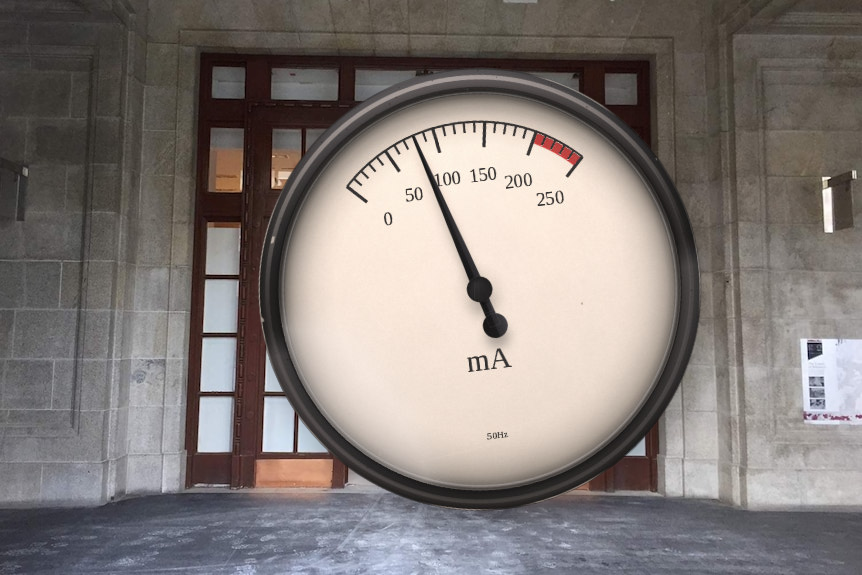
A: 80 mA
